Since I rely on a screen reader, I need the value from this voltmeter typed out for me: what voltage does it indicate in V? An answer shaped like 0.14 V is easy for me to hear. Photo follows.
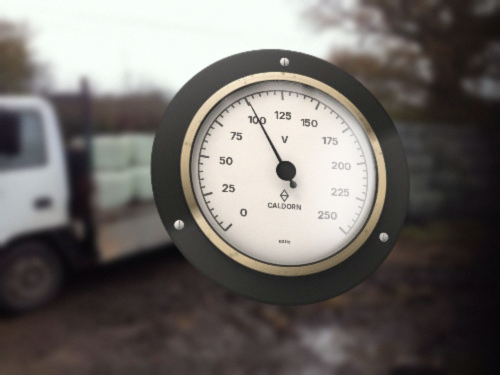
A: 100 V
